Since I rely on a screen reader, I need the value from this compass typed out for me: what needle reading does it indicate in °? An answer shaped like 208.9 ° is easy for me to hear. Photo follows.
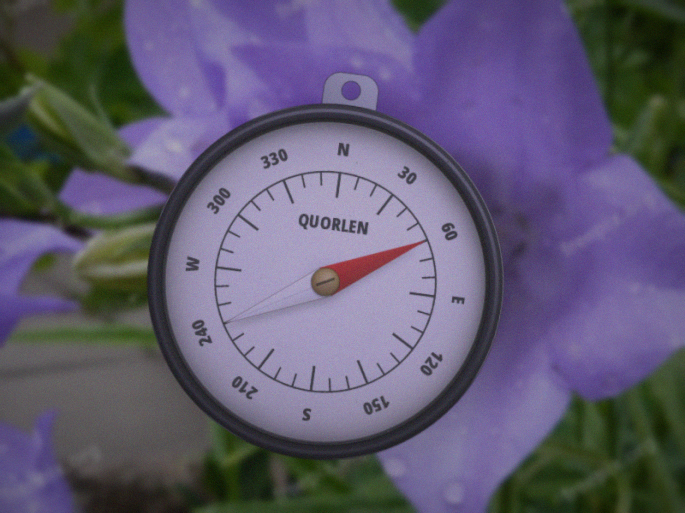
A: 60 °
